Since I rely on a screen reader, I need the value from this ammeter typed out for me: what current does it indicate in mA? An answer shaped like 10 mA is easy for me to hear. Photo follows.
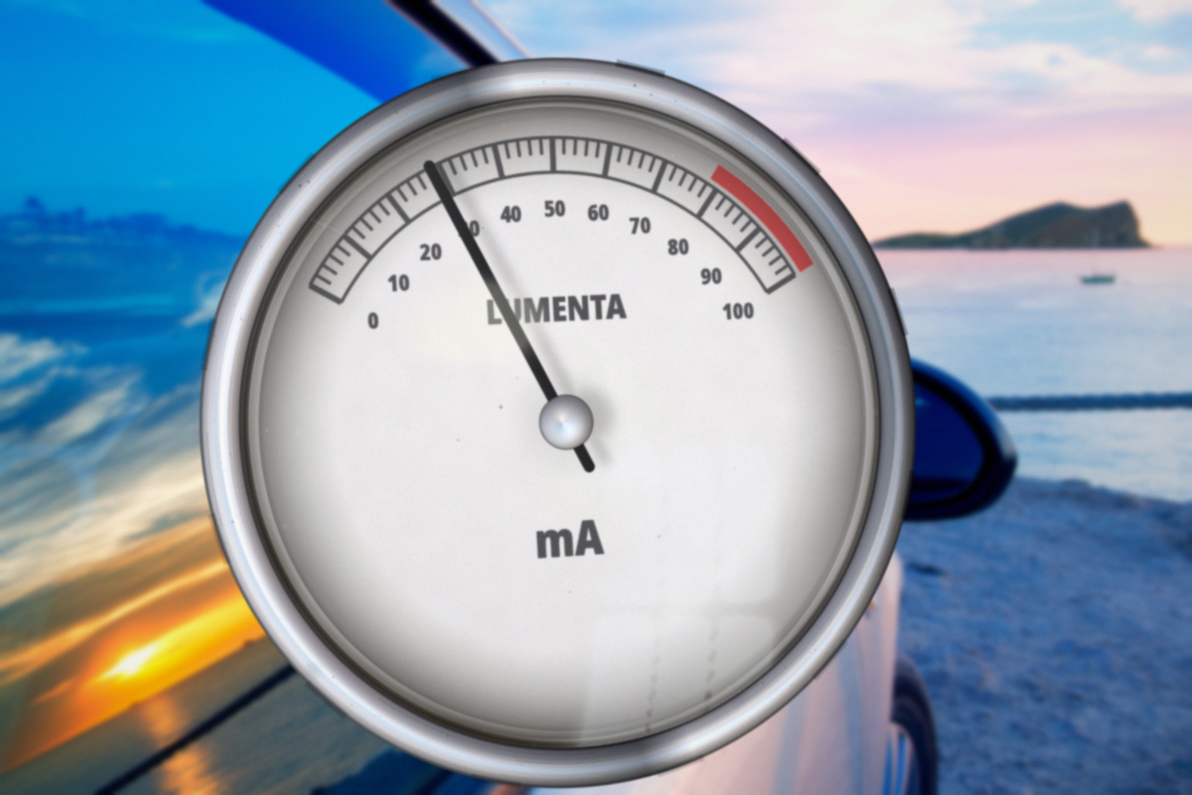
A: 28 mA
